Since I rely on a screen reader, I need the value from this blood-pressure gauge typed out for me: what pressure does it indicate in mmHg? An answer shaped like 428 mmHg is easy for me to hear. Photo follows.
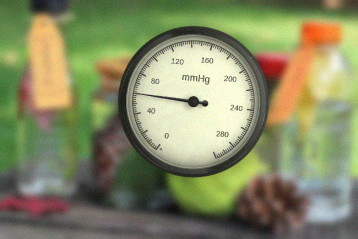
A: 60 mmHg
